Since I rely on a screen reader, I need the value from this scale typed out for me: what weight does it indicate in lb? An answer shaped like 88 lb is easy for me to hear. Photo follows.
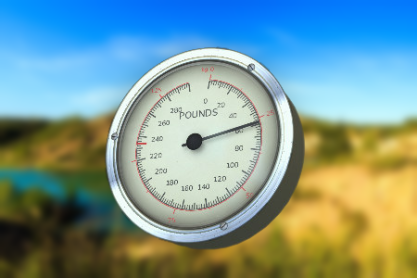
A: 60 lb
